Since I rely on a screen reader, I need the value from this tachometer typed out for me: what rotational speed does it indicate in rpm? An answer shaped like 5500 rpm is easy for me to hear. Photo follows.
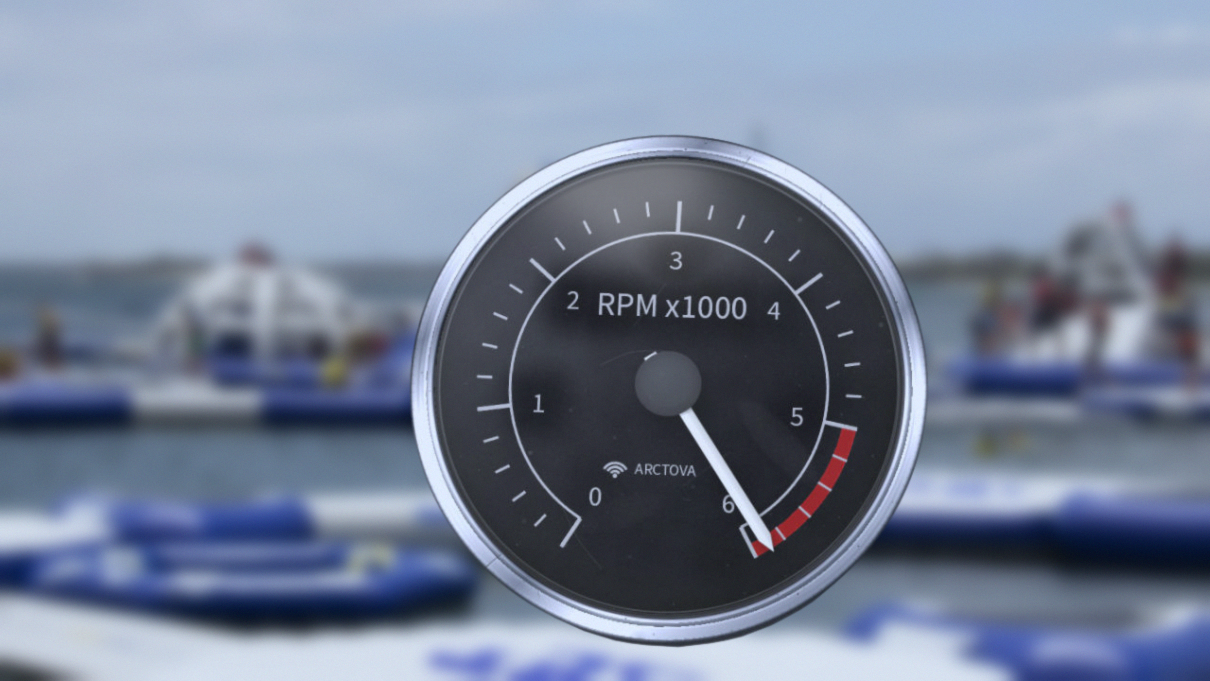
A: 5900 rpm
